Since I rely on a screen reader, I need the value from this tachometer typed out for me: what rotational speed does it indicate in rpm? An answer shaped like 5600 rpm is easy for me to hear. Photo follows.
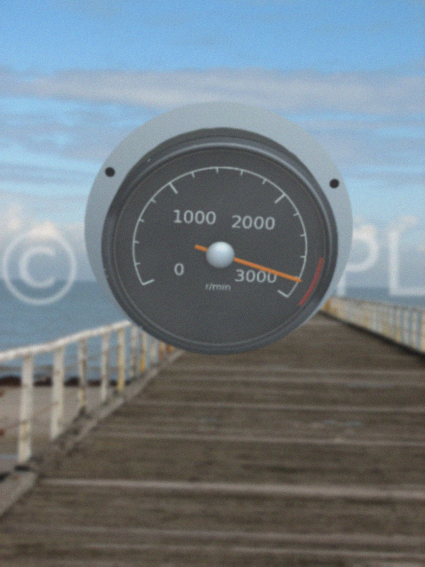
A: 2800 rpm
